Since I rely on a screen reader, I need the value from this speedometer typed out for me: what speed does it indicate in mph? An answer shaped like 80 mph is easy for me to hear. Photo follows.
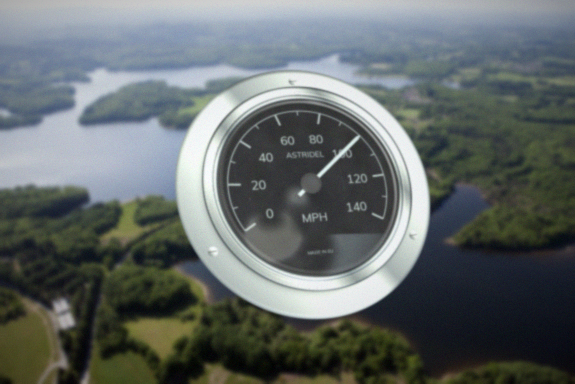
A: 100 mph
